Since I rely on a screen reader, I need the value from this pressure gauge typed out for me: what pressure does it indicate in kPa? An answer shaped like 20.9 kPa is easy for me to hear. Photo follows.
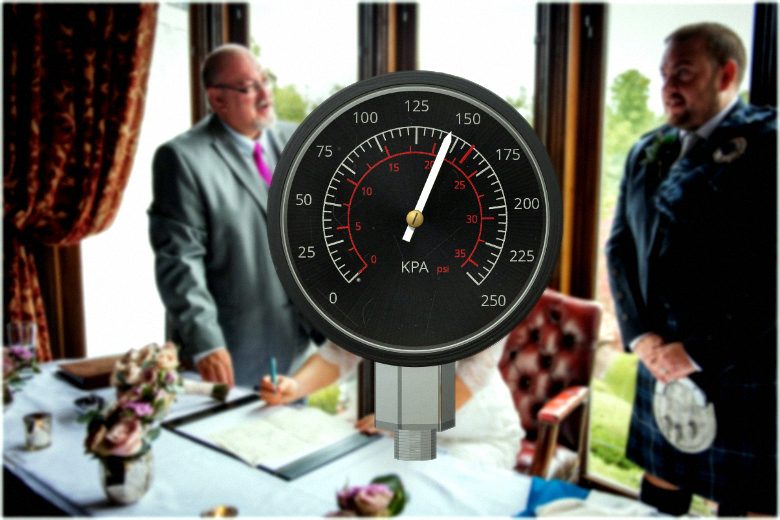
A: 145 kPa
